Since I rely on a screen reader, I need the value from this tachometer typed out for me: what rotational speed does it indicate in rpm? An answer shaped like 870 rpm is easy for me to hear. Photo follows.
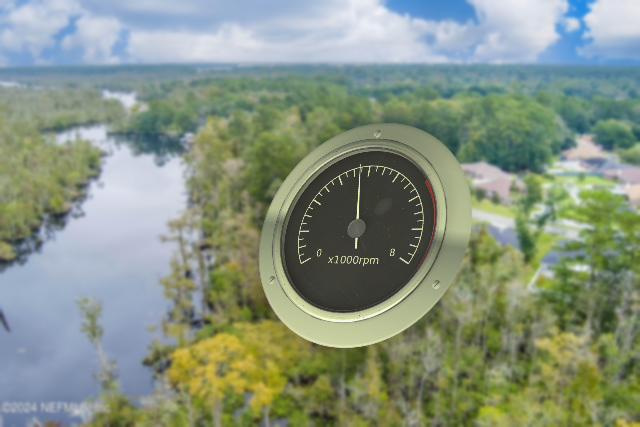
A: 3750 rpm
